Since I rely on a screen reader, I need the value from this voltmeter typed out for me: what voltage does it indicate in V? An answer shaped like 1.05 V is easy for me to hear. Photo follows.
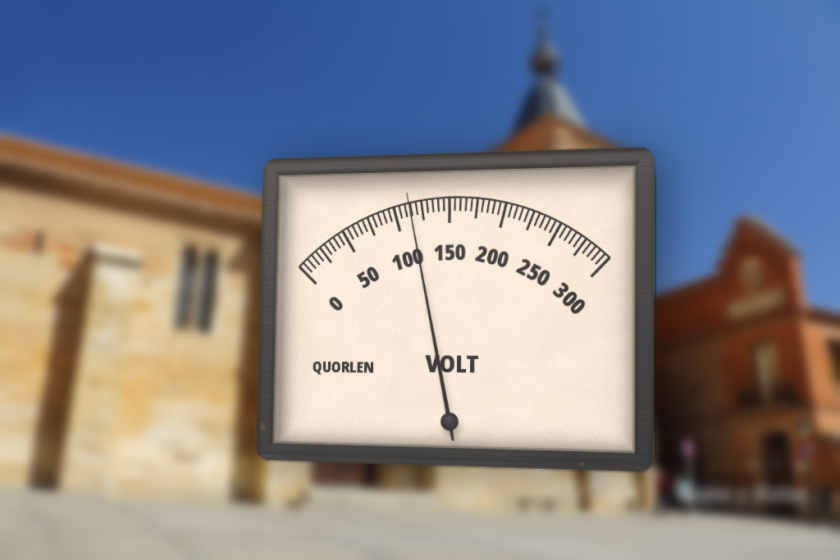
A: 115 V
